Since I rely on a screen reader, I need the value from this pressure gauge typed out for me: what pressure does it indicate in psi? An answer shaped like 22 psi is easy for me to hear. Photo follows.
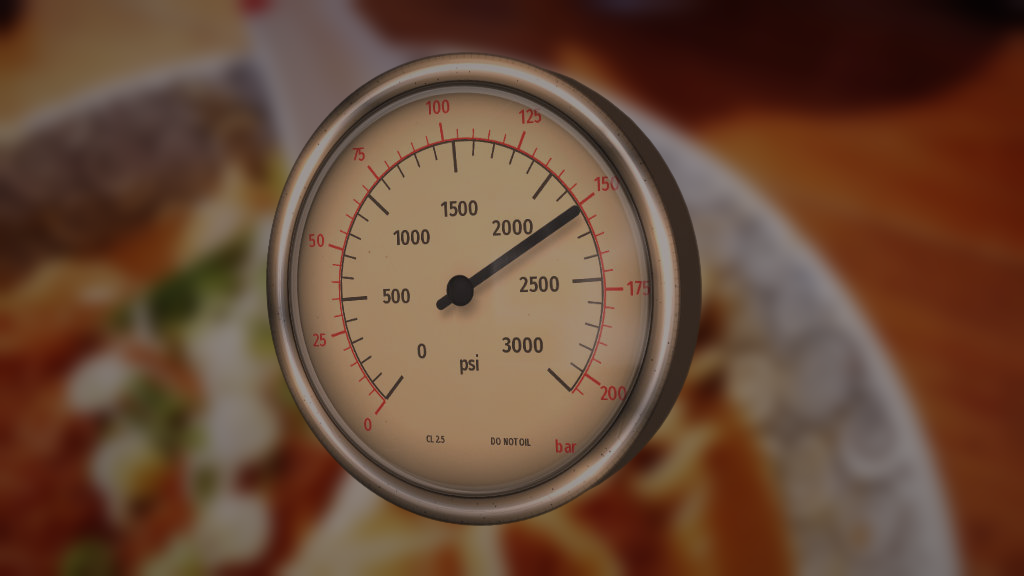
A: 2200 psi
